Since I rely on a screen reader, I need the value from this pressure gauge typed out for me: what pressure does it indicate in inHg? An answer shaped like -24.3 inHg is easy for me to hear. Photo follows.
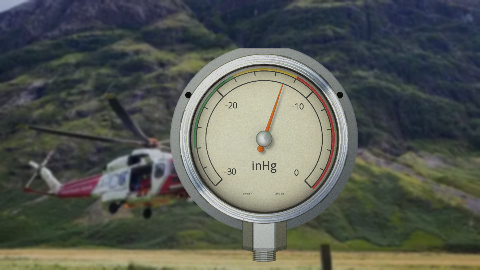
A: -13 inHg
